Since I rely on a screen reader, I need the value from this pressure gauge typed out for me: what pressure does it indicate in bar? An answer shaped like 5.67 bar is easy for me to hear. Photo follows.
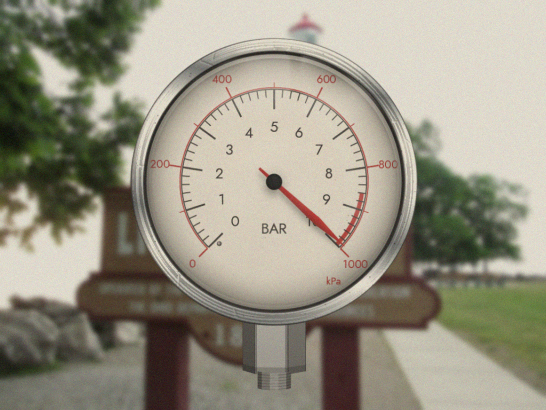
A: 9.9 bar
